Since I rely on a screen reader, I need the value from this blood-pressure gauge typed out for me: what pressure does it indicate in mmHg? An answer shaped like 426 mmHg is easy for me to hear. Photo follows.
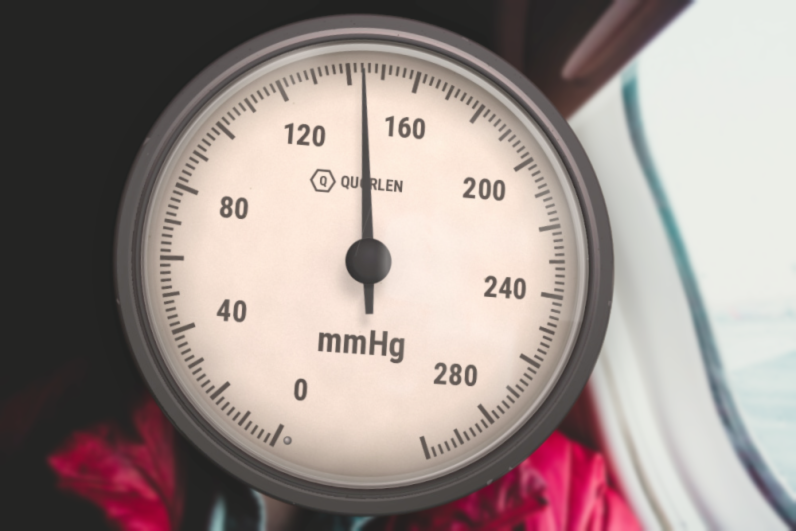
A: 144 mmHg
